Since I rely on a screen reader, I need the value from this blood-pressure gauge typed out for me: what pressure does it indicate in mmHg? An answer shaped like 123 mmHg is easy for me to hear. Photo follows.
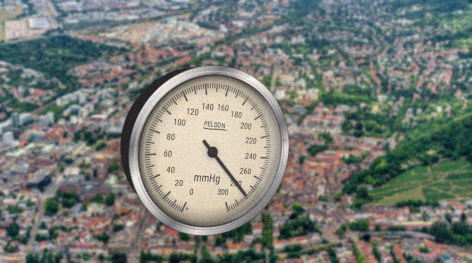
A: 280 mmHg
